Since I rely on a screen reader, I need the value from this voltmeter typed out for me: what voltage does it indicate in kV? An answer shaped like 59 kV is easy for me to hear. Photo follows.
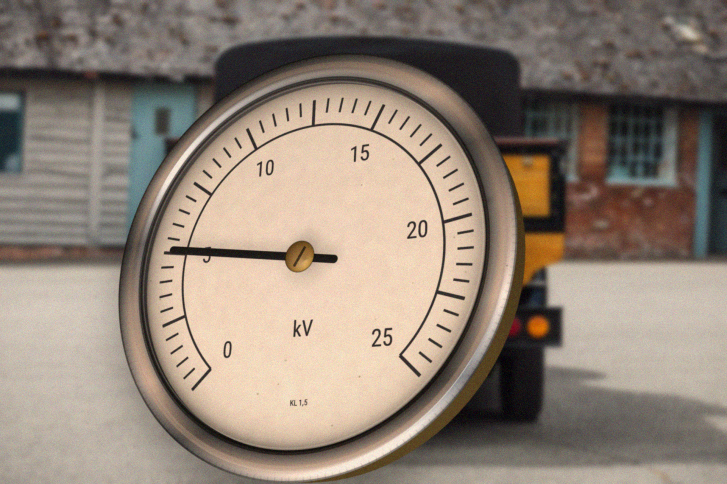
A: 5 kV
